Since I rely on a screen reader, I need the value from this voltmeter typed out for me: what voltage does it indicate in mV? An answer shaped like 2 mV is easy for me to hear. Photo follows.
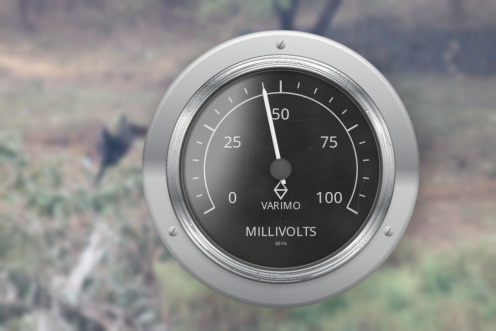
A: 45 mV
